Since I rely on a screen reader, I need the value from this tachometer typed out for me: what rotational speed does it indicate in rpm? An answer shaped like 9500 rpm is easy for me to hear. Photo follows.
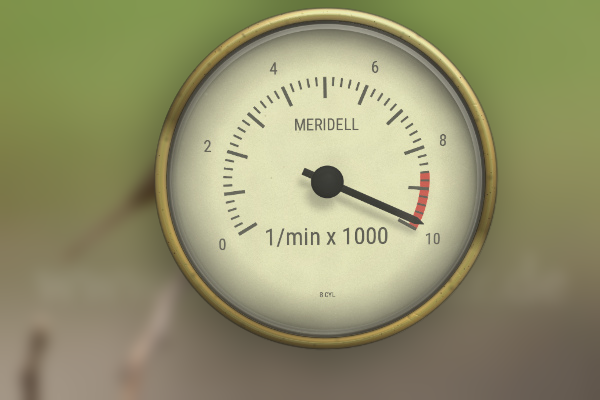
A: 9800 rpm
